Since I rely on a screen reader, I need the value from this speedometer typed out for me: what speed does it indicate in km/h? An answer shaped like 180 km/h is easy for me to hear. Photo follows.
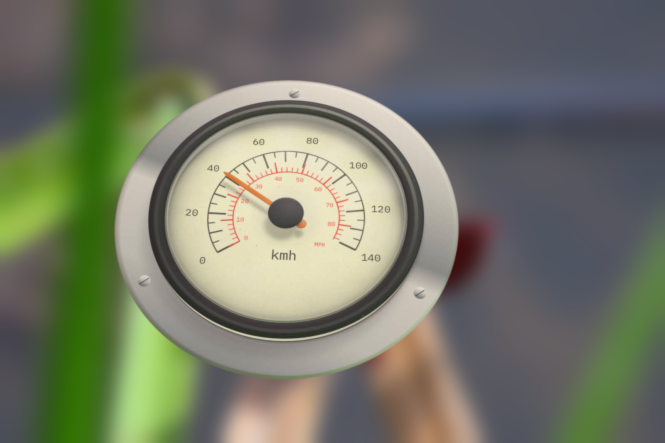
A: 40 km/h
